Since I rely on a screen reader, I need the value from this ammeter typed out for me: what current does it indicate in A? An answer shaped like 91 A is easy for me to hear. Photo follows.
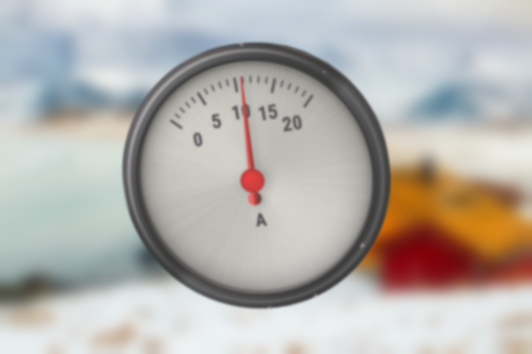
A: 11 A
